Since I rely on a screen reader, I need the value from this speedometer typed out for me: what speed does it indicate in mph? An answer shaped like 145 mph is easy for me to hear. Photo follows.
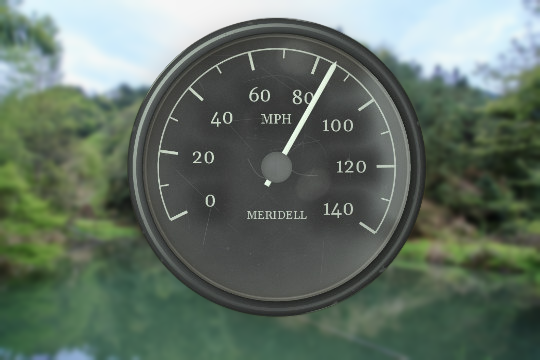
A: 85 mph
